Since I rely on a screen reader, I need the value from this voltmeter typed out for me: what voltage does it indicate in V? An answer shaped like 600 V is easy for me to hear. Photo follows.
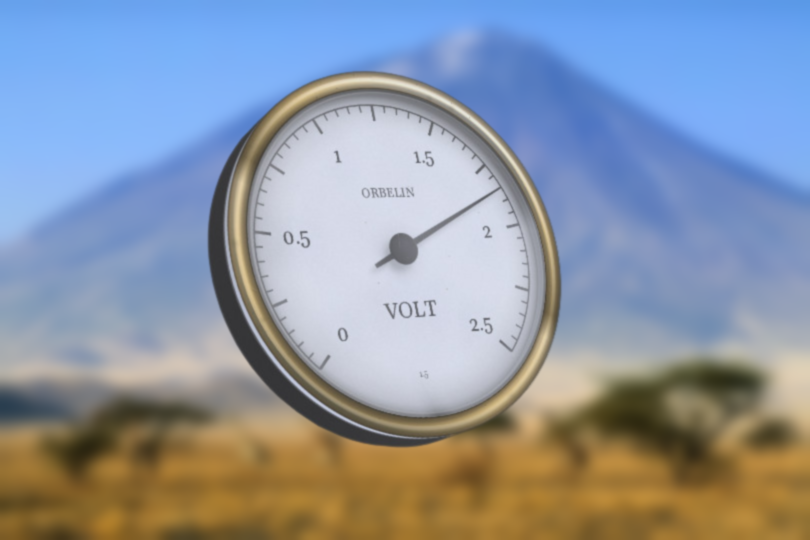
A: 1.85 V
